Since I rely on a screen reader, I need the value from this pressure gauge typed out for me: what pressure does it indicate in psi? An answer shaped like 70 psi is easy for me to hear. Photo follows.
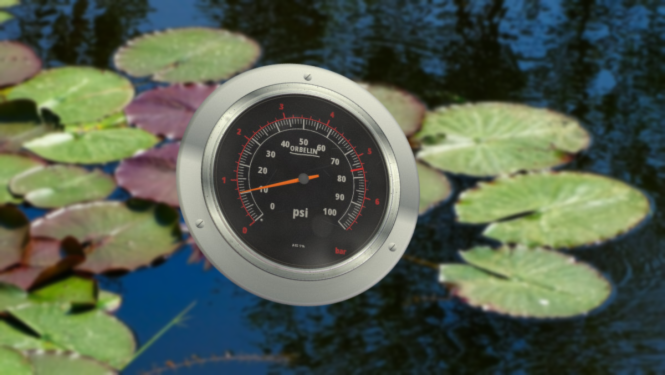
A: 10 psi
